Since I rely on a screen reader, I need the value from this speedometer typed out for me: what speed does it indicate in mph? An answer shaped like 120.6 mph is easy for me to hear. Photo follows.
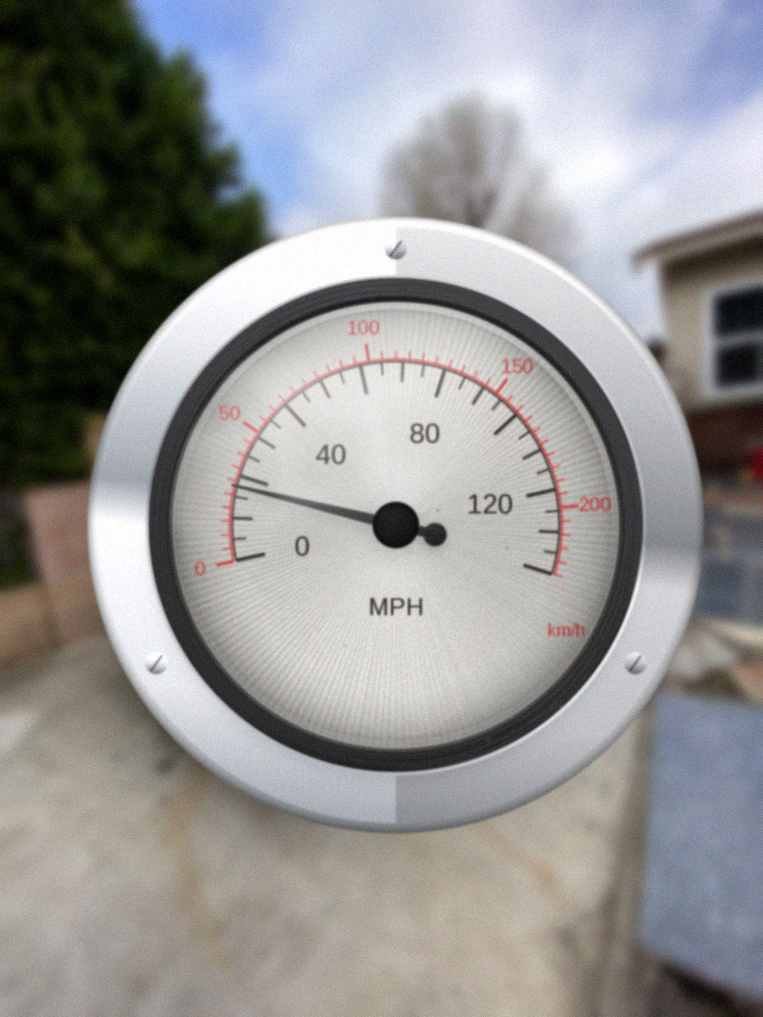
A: 17.5 mph
